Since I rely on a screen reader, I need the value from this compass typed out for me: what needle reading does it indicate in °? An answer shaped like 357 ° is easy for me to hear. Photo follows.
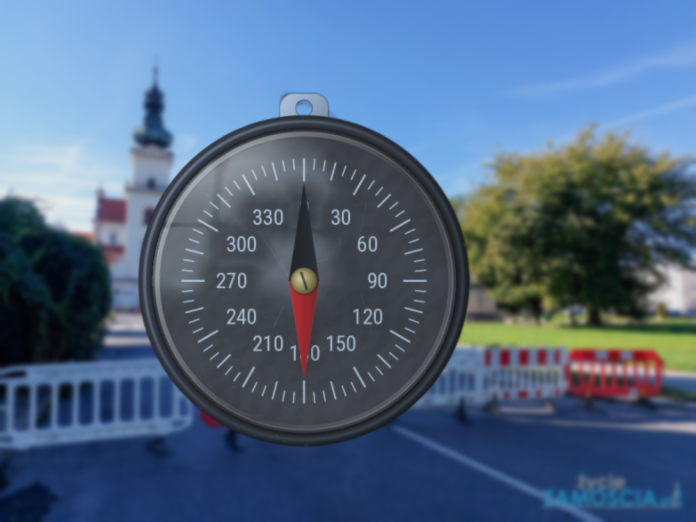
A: 180 °
